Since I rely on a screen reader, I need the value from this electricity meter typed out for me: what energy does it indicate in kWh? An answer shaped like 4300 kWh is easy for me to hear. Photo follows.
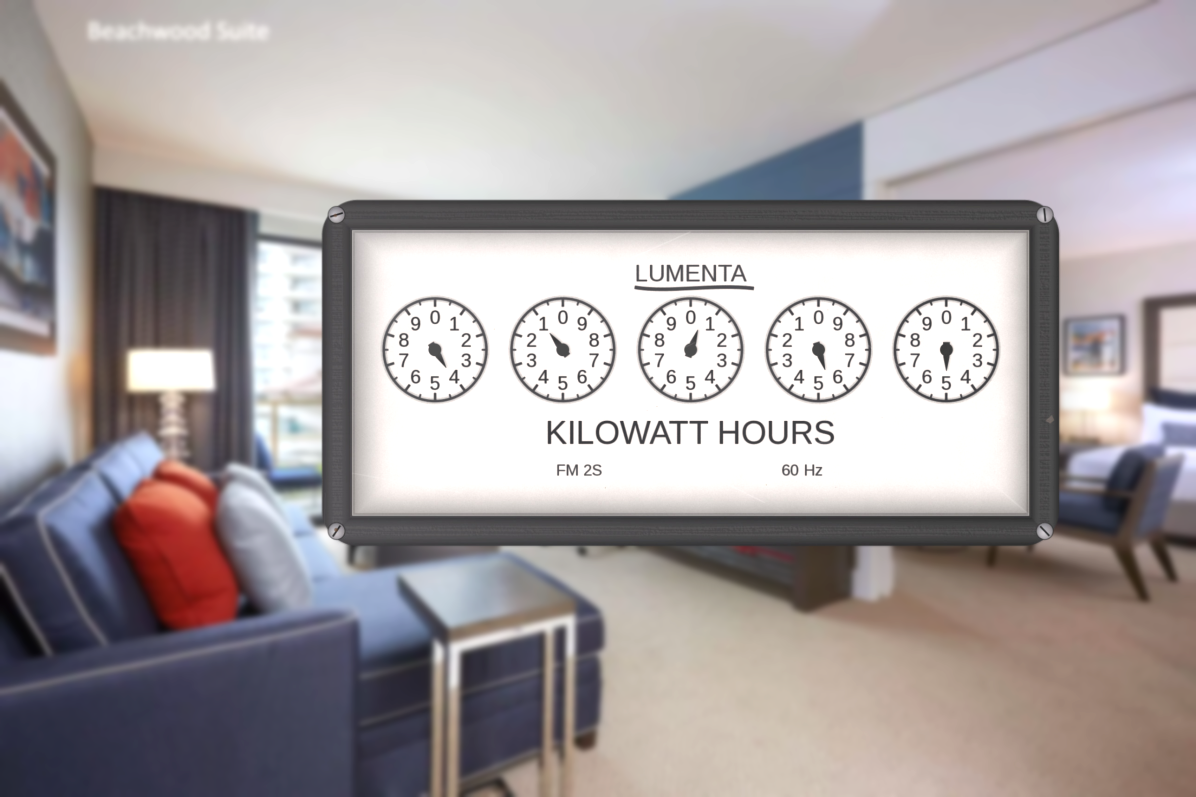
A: 41055 kWh
